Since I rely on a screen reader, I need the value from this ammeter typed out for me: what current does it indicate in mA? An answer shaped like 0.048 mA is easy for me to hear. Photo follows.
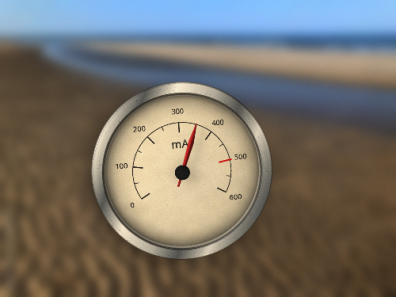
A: 350 mA
